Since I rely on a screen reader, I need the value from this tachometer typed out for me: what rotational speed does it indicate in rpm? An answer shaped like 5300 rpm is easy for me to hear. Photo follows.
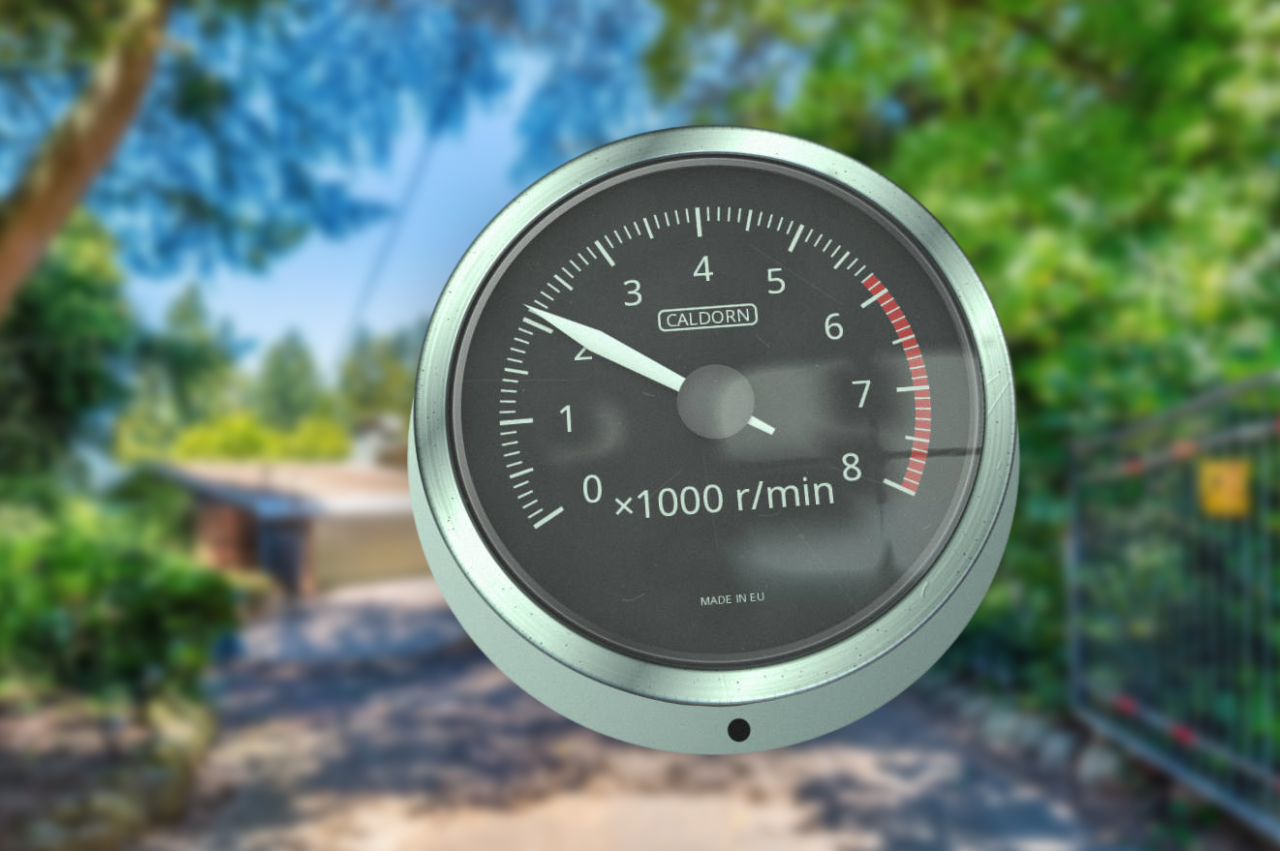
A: 2100 rpm
